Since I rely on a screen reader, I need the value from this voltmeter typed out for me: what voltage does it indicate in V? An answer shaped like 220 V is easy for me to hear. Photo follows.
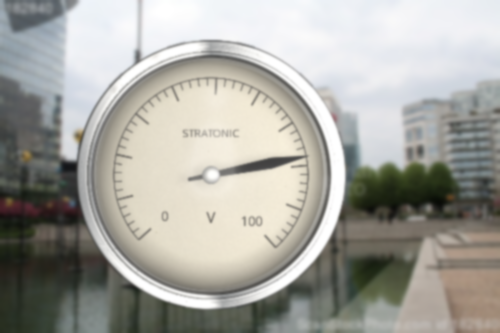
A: 78 V
